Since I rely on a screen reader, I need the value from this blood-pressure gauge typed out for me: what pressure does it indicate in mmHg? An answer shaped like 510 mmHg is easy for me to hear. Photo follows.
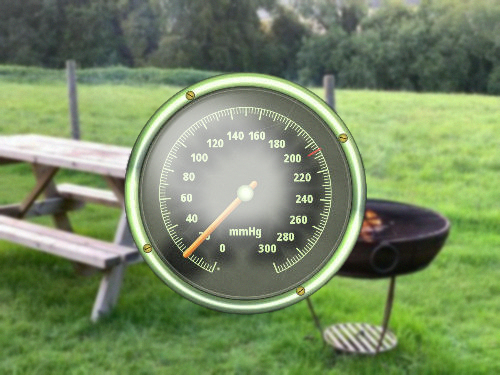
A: 20 mmHg
